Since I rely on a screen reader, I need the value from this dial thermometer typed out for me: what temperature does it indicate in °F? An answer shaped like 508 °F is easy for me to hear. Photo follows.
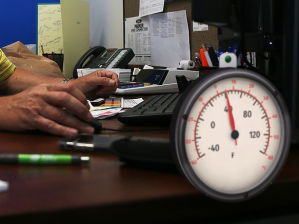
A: 40 °F
